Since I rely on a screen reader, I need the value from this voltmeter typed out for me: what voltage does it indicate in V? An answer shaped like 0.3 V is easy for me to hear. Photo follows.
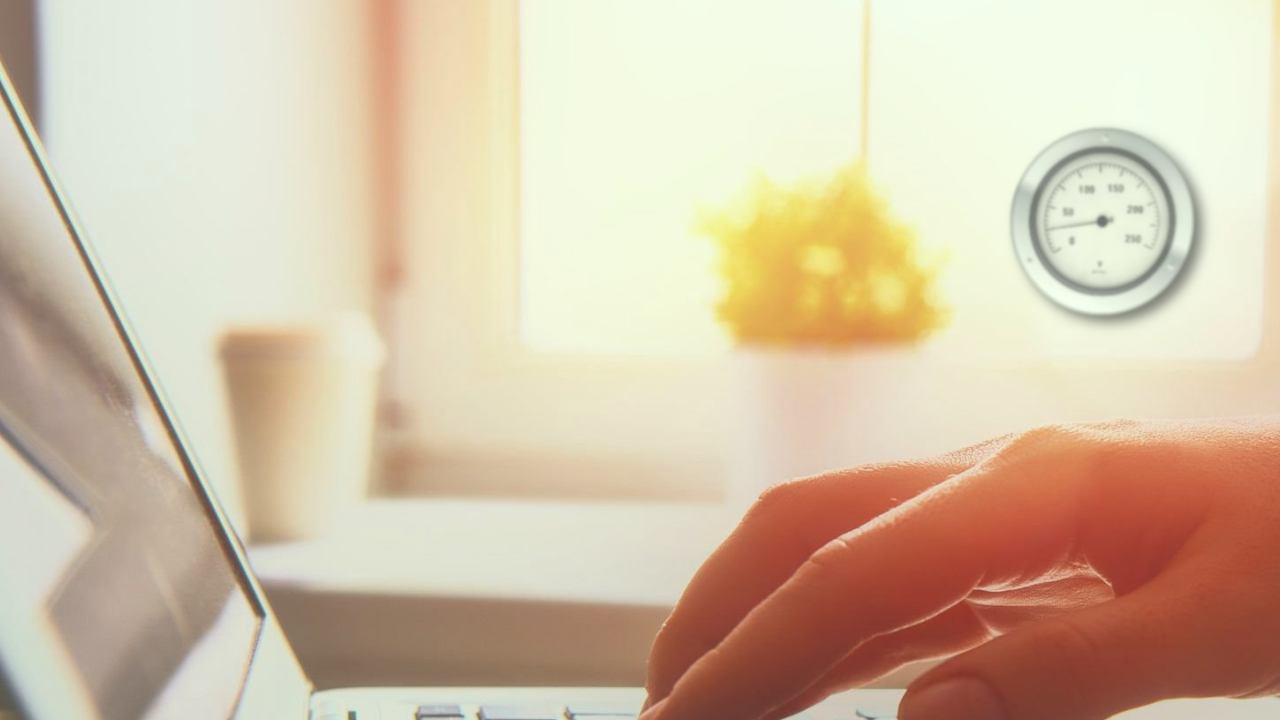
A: 25 V
